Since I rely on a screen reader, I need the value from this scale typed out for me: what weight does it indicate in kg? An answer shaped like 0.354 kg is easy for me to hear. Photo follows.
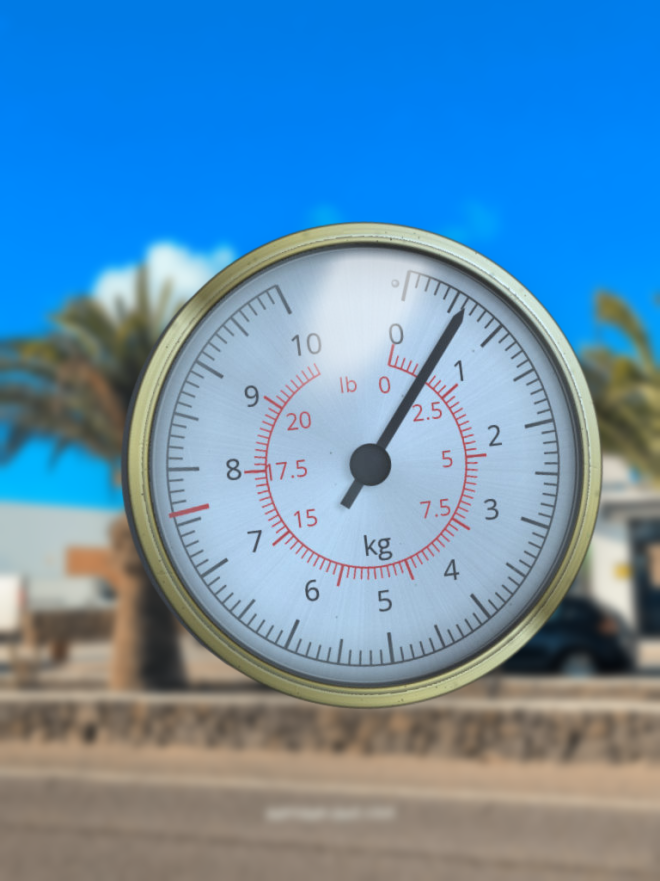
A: 0.6 kg
